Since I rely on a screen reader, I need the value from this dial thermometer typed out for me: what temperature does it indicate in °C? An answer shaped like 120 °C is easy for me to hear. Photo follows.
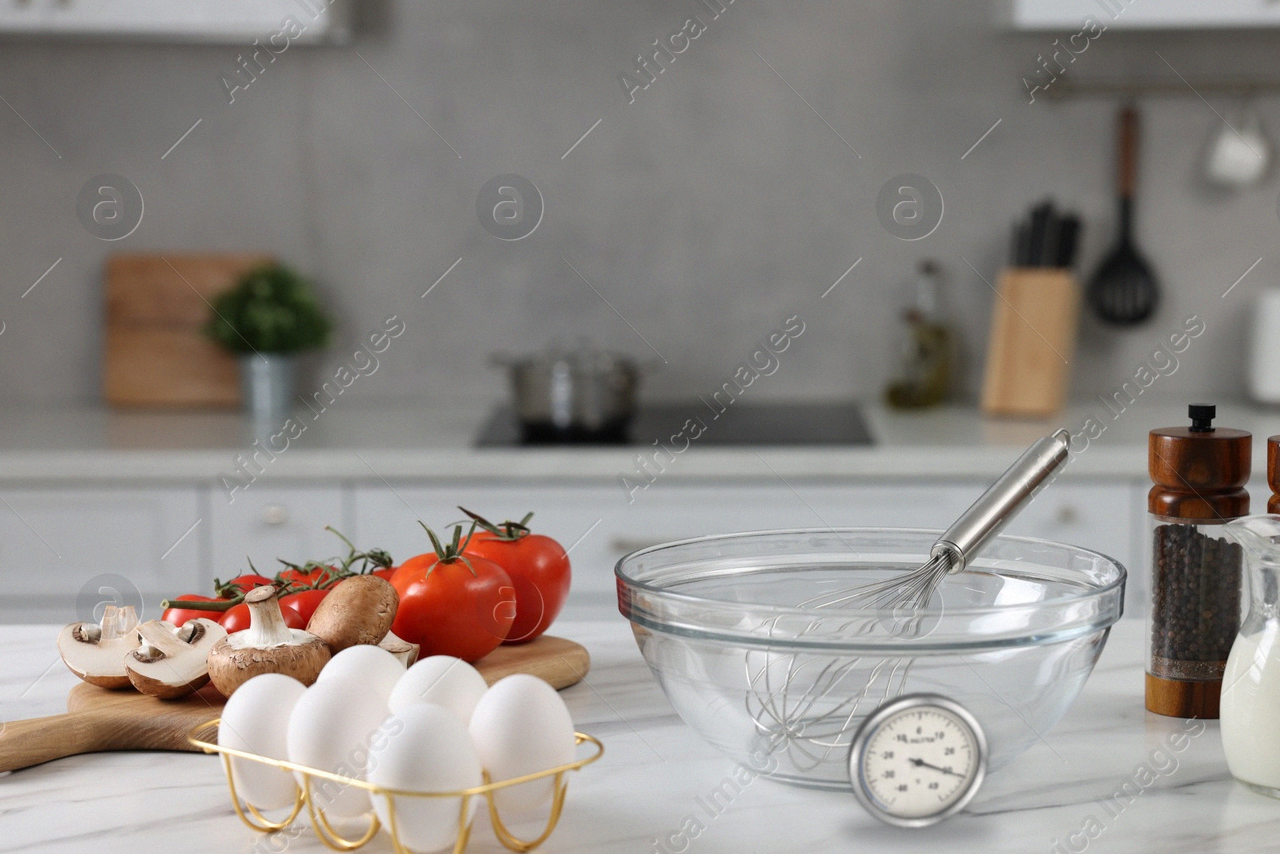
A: 30 °C
